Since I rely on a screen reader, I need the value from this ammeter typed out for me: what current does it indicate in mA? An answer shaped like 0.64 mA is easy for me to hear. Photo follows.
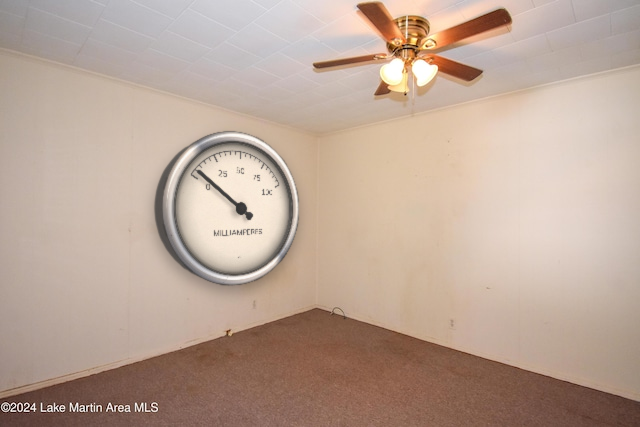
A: 5 mA
